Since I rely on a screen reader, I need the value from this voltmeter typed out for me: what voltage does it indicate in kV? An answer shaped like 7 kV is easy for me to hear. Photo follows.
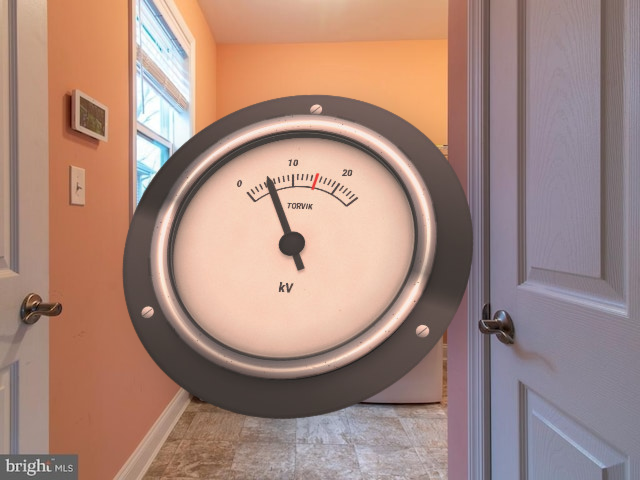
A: 5 kV
